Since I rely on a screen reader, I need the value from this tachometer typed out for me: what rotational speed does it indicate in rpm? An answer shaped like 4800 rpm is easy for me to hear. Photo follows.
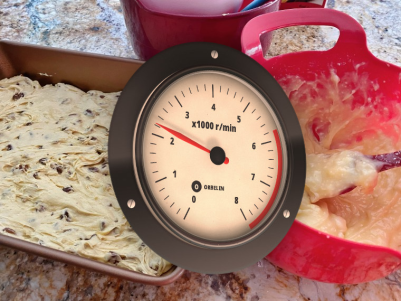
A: 2200 rpm
